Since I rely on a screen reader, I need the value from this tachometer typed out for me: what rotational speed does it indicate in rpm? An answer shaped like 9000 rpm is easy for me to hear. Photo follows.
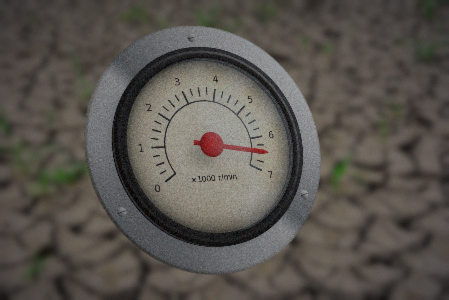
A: 6500 rpm
